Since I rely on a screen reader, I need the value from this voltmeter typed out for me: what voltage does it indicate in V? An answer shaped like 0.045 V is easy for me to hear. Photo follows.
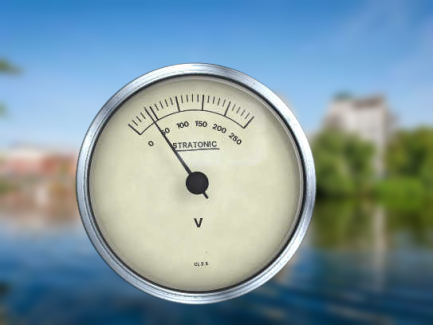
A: 40 V
